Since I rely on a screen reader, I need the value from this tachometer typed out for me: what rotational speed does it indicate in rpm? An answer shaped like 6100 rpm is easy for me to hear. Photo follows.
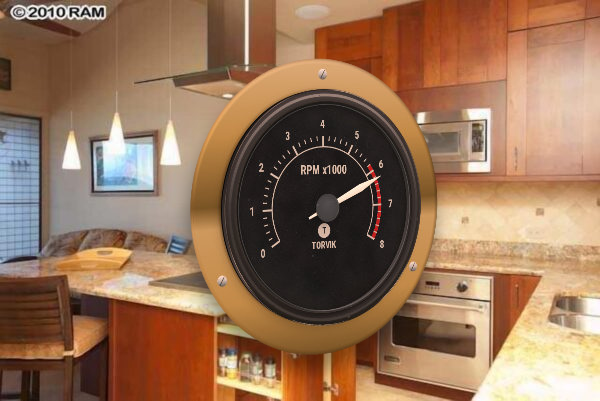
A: 6200 rpm
